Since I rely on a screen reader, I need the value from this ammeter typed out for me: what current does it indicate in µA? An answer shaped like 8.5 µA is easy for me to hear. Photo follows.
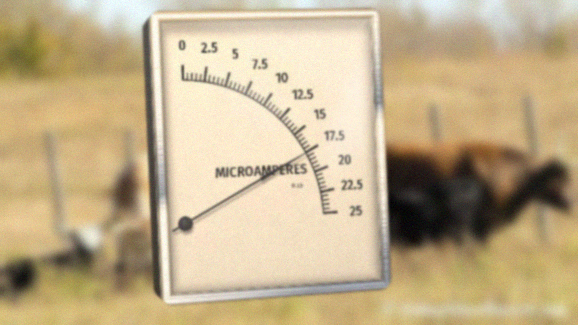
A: 17.5 µA
